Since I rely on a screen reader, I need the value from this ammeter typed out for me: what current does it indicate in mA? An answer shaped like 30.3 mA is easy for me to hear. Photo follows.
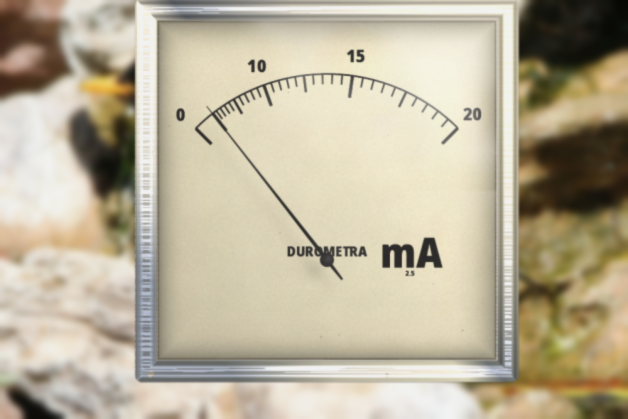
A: 5 mA
